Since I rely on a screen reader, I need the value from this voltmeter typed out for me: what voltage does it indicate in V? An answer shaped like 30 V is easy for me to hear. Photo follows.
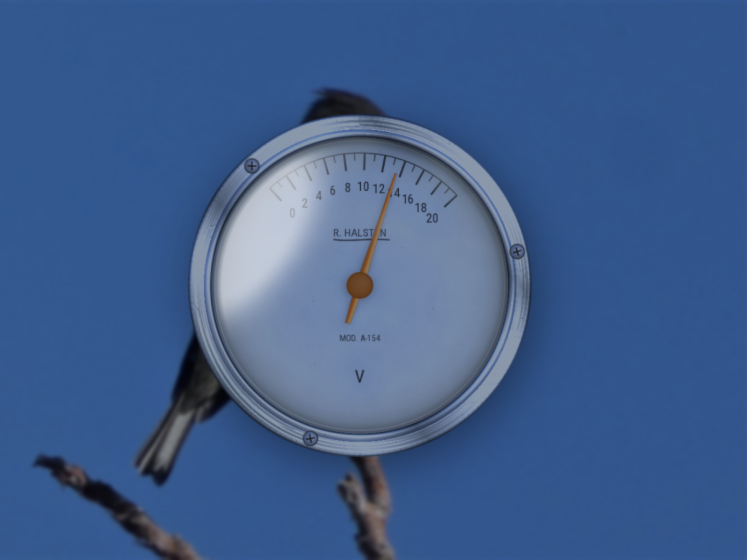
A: 13.5 V
